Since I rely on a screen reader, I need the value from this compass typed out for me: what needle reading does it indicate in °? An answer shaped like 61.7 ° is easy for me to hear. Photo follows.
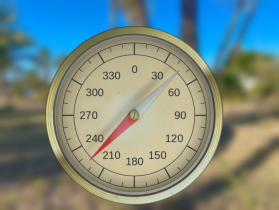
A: 225 °
